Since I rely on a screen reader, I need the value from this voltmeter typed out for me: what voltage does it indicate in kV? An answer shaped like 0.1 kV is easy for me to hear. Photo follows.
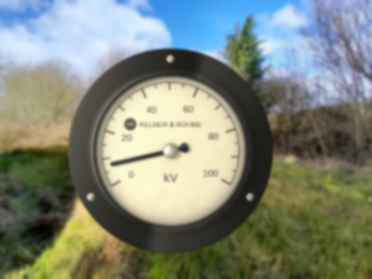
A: 7.5 kV
